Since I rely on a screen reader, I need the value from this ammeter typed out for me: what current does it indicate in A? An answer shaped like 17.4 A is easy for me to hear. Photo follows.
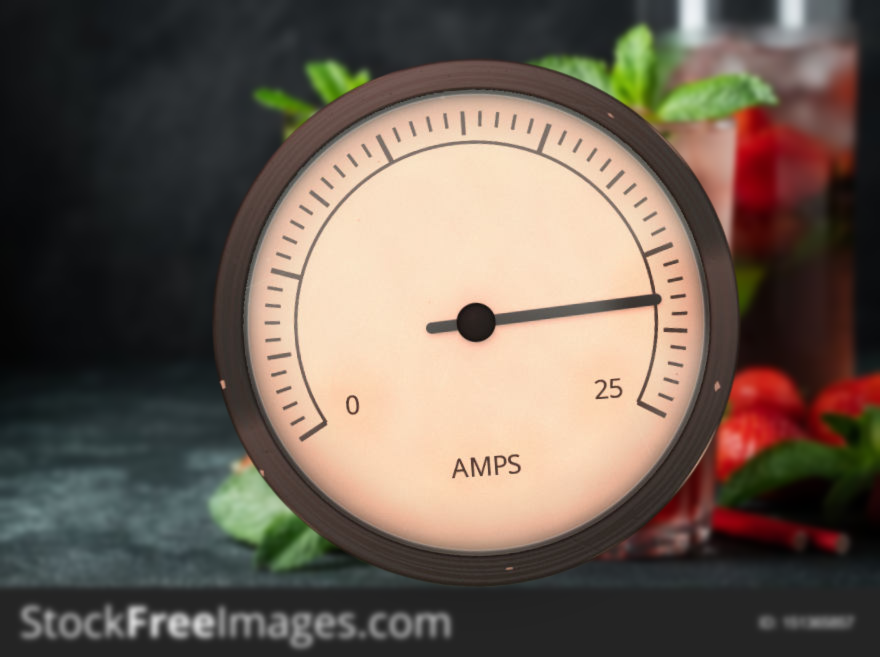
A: 21.5 A
